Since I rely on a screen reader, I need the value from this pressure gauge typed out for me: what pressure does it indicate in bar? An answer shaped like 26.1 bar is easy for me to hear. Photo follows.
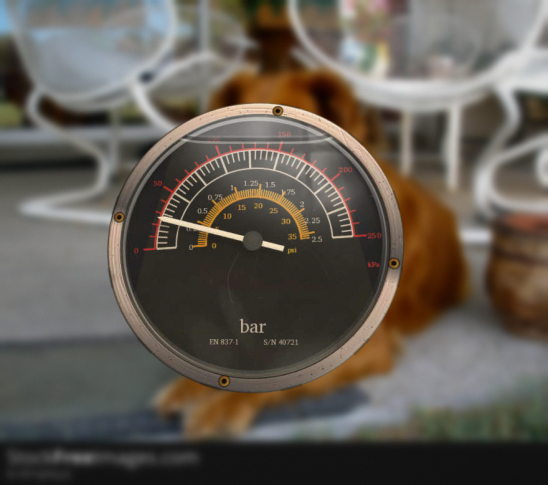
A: 0.25 bar
